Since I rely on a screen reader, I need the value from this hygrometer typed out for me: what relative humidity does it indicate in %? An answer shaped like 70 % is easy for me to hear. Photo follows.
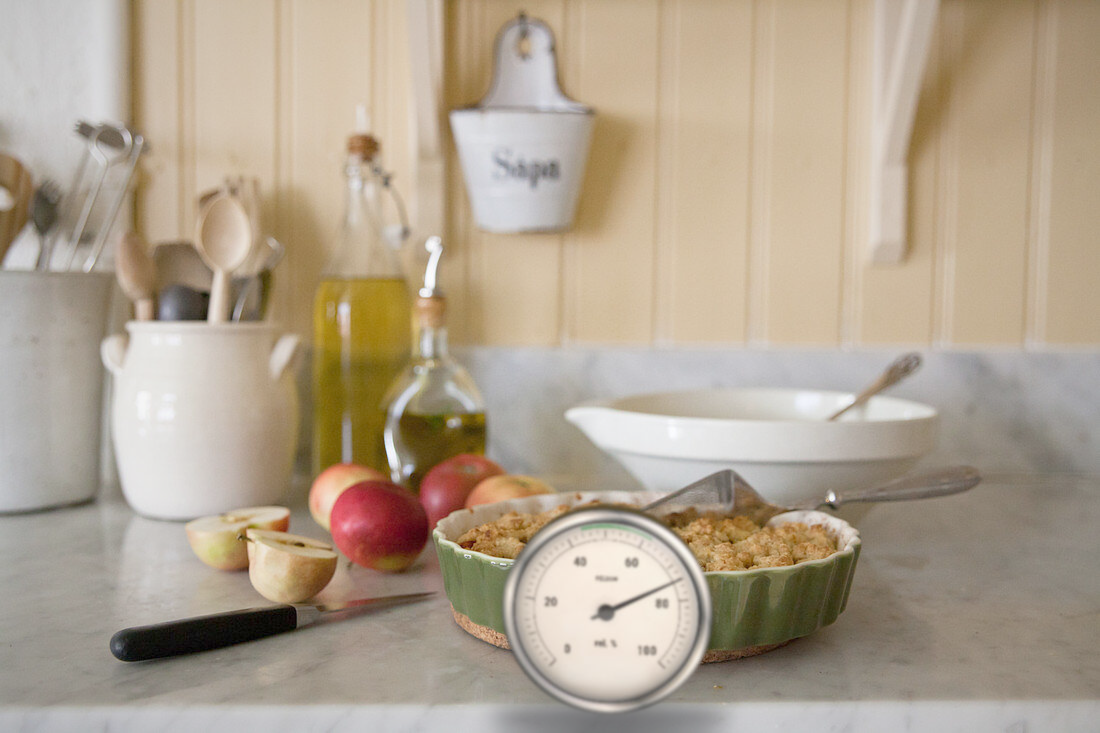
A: 74 %
